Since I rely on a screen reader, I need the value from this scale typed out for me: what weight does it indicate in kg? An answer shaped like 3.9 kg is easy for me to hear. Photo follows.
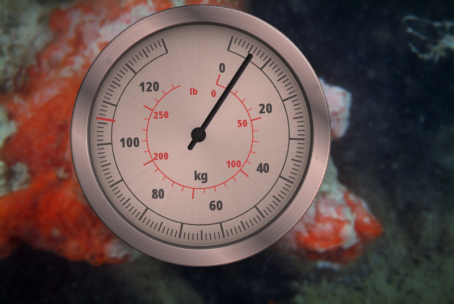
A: 6 kg
